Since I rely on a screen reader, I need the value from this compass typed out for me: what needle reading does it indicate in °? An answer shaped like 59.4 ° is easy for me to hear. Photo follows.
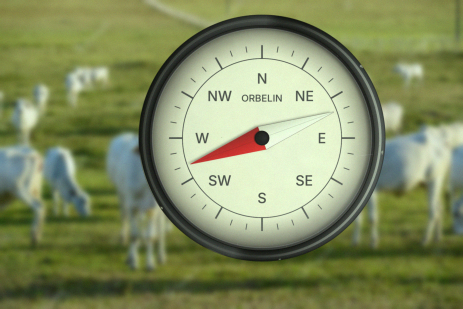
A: 250 °
